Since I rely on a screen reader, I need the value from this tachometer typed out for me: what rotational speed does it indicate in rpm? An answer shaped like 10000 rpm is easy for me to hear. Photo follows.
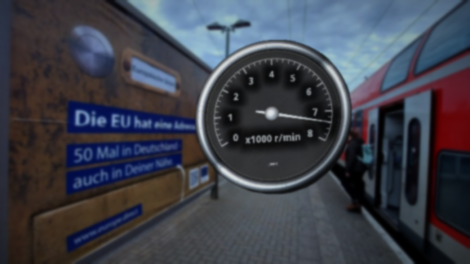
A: 7400 rpm
